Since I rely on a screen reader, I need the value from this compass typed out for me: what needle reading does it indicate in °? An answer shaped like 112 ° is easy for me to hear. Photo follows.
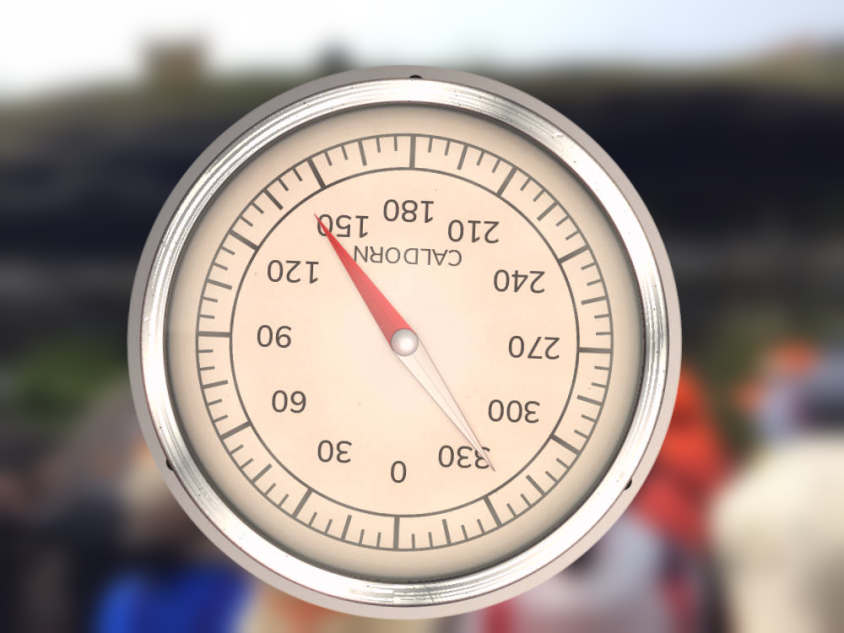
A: 142.5 °
